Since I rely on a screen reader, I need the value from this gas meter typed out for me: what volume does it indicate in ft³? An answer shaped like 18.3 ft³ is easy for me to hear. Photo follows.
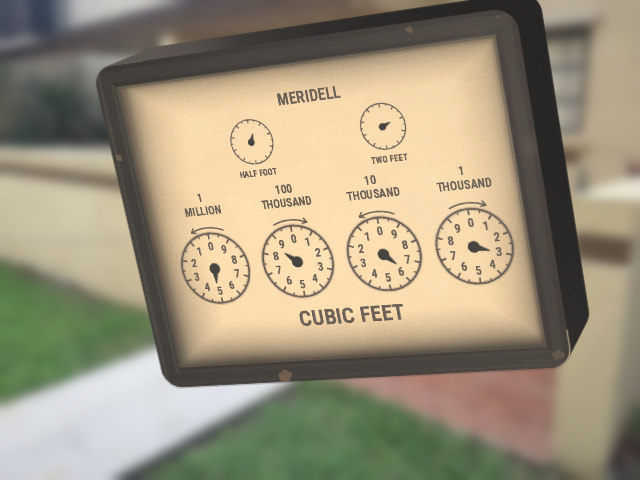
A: 486300 ft³
